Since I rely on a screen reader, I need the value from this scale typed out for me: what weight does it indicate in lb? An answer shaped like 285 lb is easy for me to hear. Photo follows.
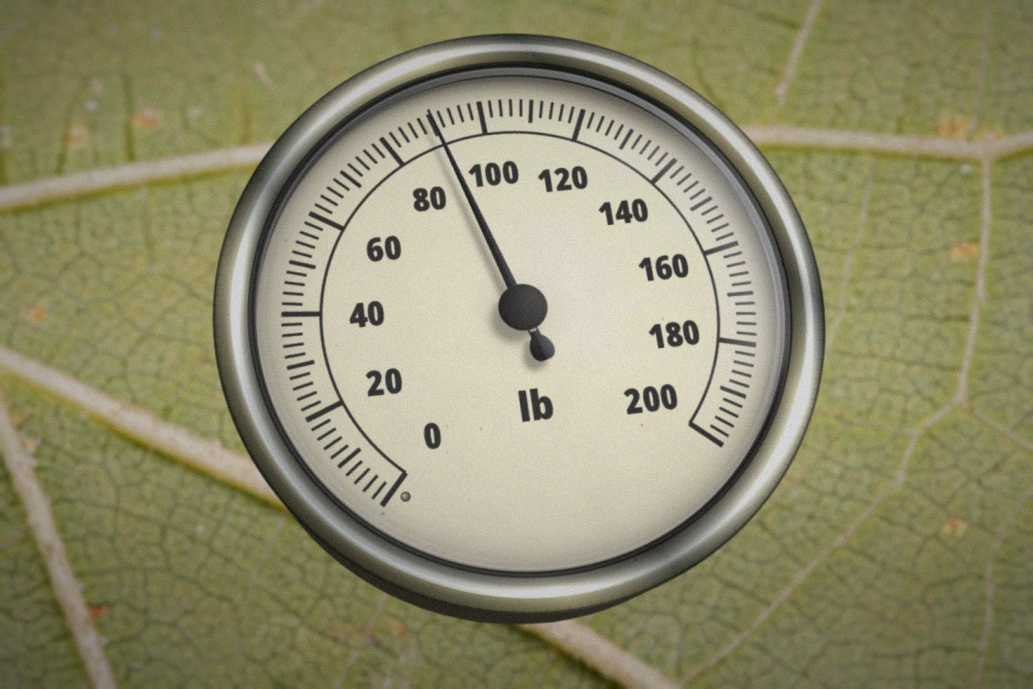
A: 90 lb
